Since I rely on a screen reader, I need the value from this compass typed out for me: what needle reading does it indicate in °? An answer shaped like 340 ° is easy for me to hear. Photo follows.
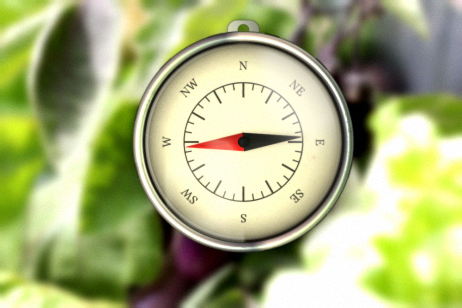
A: 265 °
